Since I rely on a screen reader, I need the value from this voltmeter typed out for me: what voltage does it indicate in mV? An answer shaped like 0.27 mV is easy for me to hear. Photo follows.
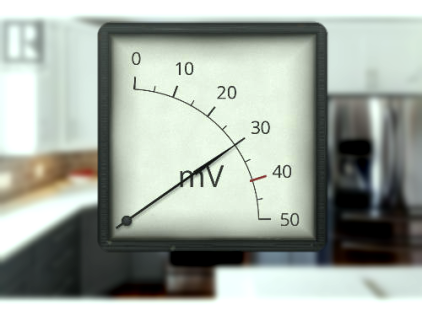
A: 30 mV
